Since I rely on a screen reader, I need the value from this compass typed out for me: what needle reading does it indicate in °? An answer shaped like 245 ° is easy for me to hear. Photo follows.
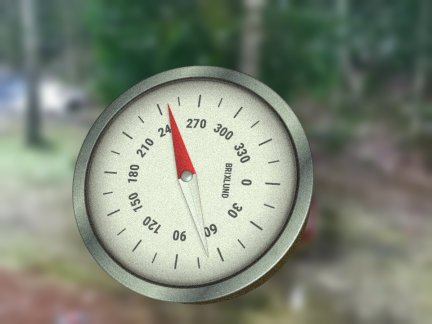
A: 247.5 °
